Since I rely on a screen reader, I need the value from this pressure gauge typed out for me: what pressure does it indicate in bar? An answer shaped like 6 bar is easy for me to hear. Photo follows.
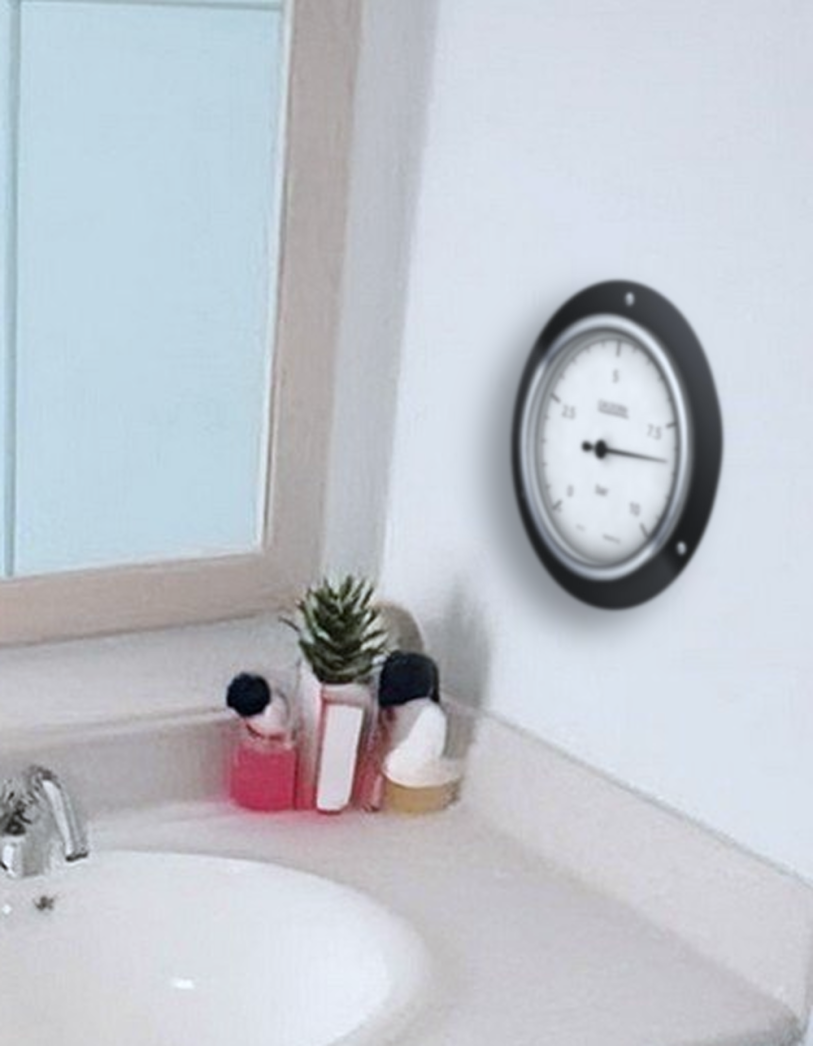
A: 8.25 bar
